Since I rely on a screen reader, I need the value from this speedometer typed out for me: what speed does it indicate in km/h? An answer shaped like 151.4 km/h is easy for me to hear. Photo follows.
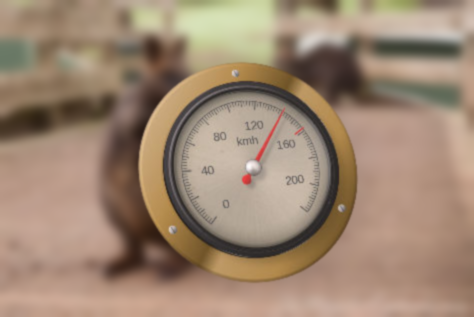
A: 140 km/h
